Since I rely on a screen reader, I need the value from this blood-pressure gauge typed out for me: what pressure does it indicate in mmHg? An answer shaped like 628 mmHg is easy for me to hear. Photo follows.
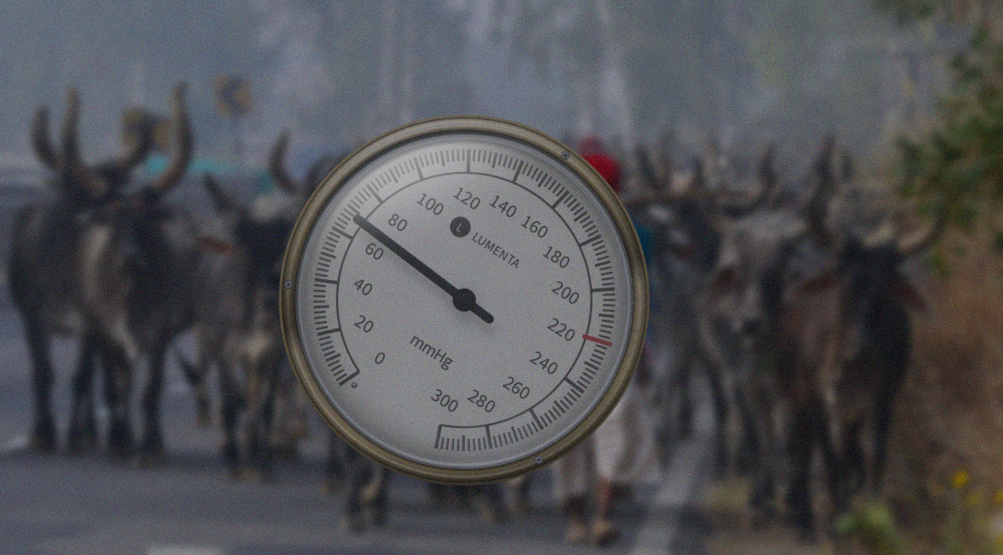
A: 68 mmHg
